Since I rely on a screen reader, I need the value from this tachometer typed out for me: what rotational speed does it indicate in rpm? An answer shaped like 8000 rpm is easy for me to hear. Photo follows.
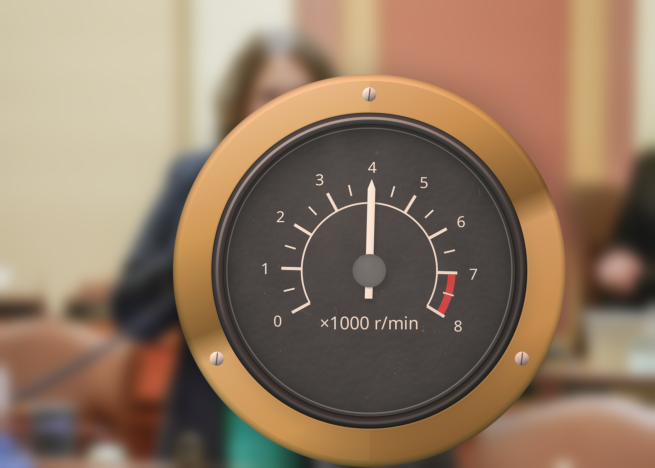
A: 4000 rpm
